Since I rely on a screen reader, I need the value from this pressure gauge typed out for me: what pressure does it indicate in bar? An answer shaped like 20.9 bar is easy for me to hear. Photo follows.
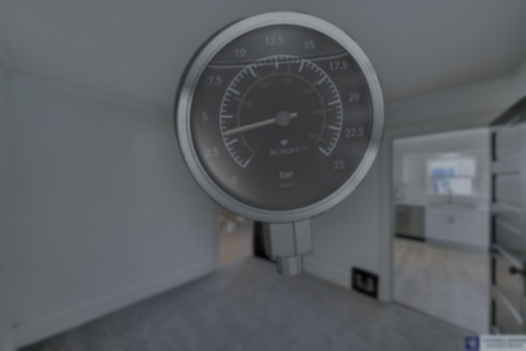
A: 3.5 bar
